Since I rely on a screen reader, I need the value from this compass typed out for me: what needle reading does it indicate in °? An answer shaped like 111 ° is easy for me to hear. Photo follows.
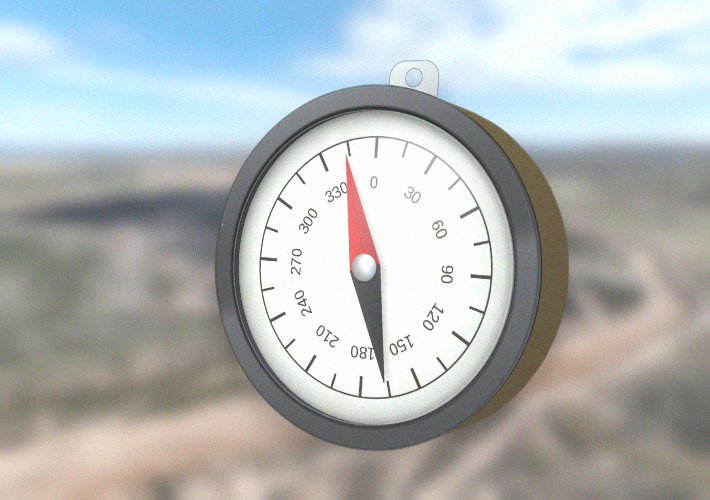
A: 345 °
